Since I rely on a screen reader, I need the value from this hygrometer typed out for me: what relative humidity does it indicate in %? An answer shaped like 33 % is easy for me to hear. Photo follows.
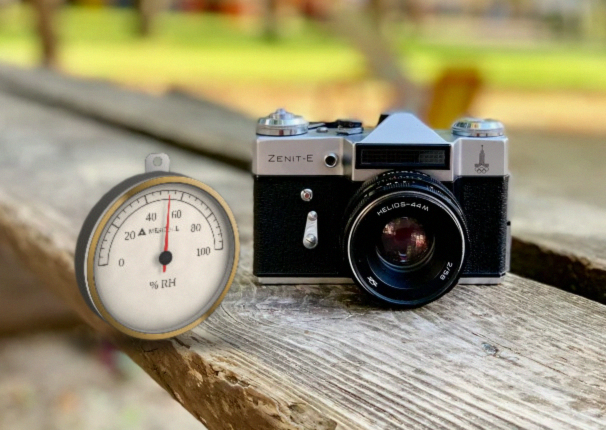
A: 52 %
